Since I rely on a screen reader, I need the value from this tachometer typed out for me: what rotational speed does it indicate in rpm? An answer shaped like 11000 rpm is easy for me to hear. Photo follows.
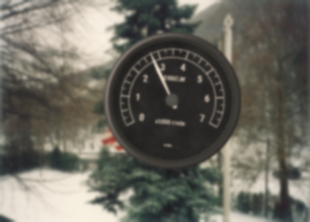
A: 2750 rpm
